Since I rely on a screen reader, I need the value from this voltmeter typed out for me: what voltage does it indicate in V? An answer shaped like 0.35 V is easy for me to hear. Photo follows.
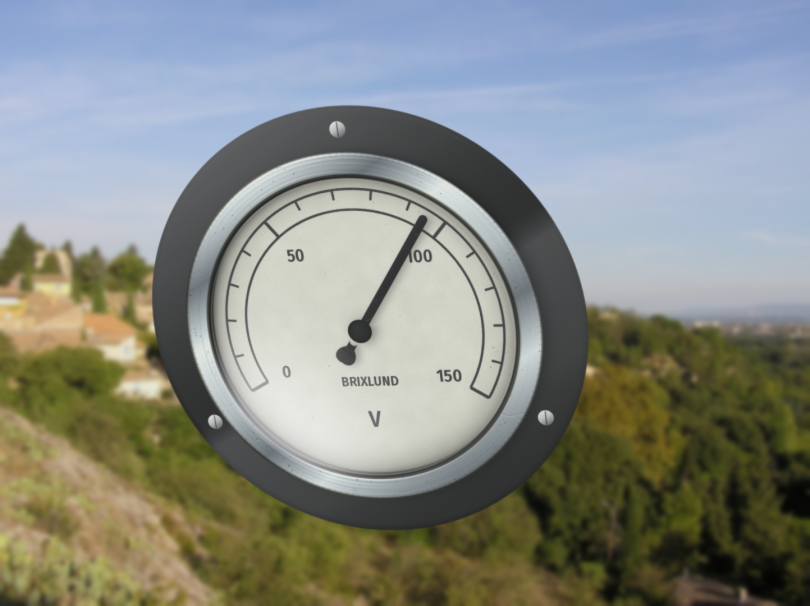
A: 95 V
